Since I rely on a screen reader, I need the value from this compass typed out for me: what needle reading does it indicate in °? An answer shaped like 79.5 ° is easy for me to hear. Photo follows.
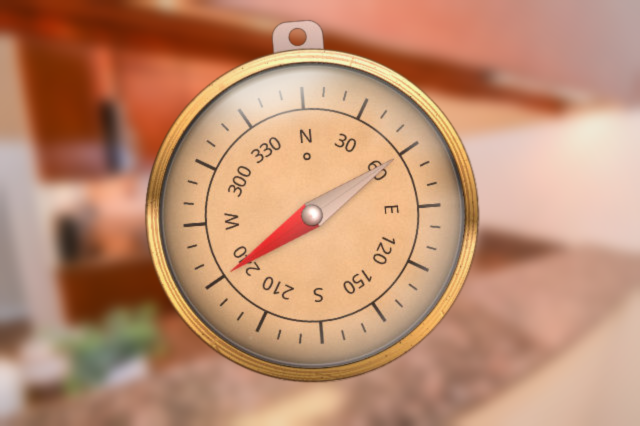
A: 240 °
